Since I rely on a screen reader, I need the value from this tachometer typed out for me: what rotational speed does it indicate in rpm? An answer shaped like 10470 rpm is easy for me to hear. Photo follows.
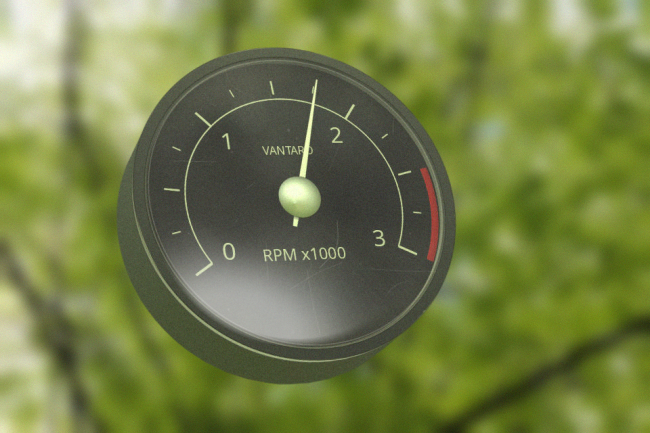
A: 1750 rpm
